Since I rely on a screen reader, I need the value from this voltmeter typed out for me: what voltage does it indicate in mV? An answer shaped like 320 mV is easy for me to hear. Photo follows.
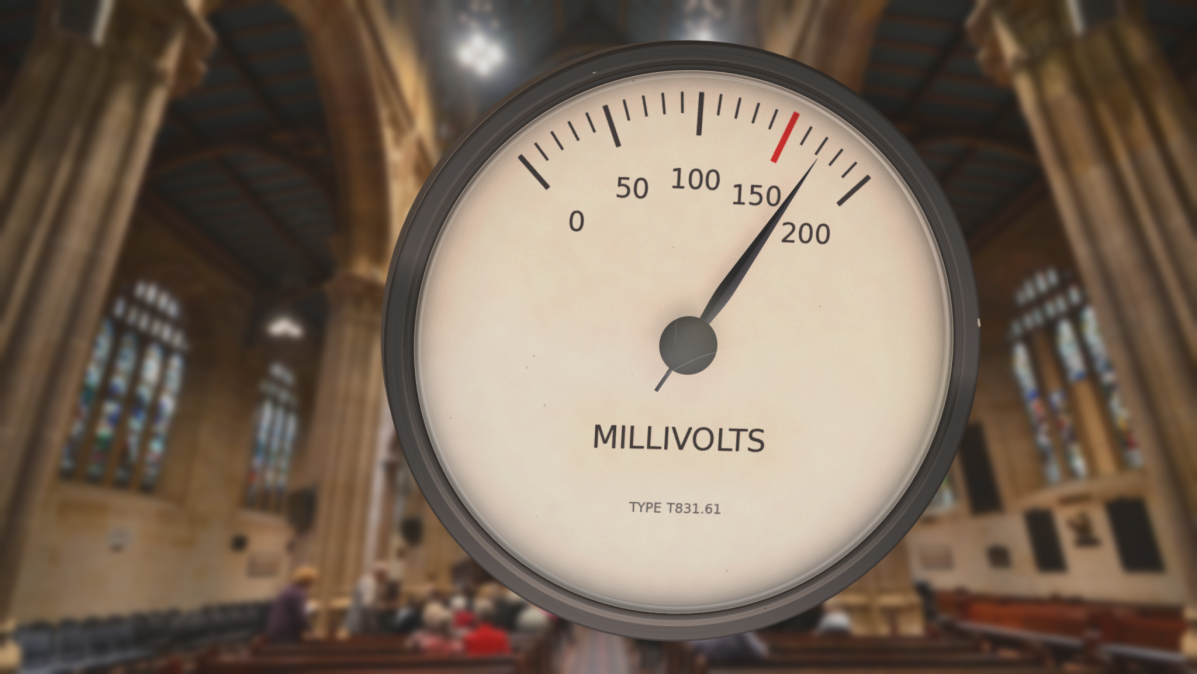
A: 170 mV
